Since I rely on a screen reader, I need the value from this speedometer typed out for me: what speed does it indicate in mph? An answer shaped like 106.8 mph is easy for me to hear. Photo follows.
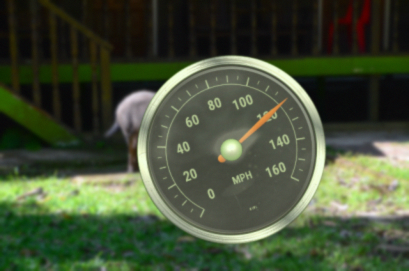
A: 120 mph
